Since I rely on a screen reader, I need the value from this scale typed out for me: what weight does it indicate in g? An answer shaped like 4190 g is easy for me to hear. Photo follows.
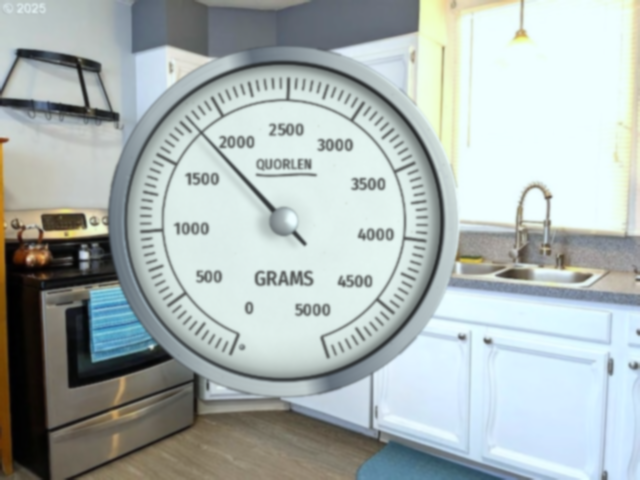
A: 1800 g
